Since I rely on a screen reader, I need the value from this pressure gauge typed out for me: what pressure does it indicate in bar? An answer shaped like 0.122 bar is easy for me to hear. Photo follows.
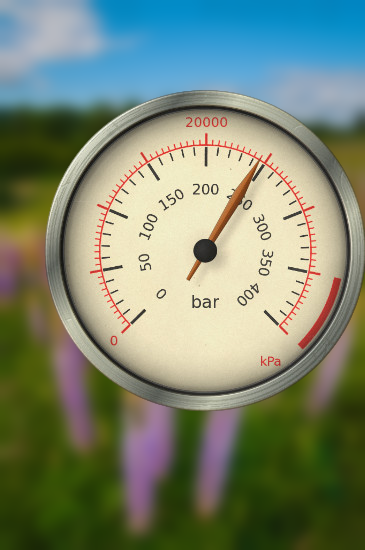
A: 245 bar
